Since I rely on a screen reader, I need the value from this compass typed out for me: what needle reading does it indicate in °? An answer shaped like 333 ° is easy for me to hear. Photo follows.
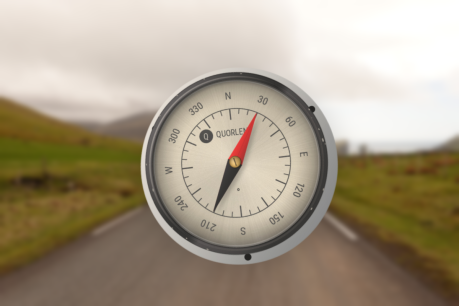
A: 30 °
